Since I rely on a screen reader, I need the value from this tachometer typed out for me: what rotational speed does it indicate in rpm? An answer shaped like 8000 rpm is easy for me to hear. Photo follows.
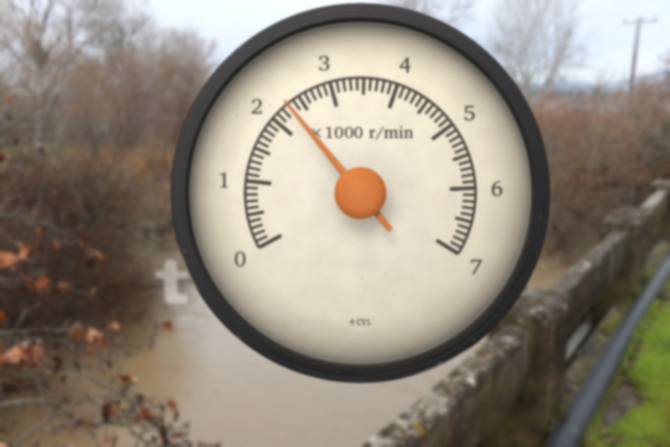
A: 2300 rpm
